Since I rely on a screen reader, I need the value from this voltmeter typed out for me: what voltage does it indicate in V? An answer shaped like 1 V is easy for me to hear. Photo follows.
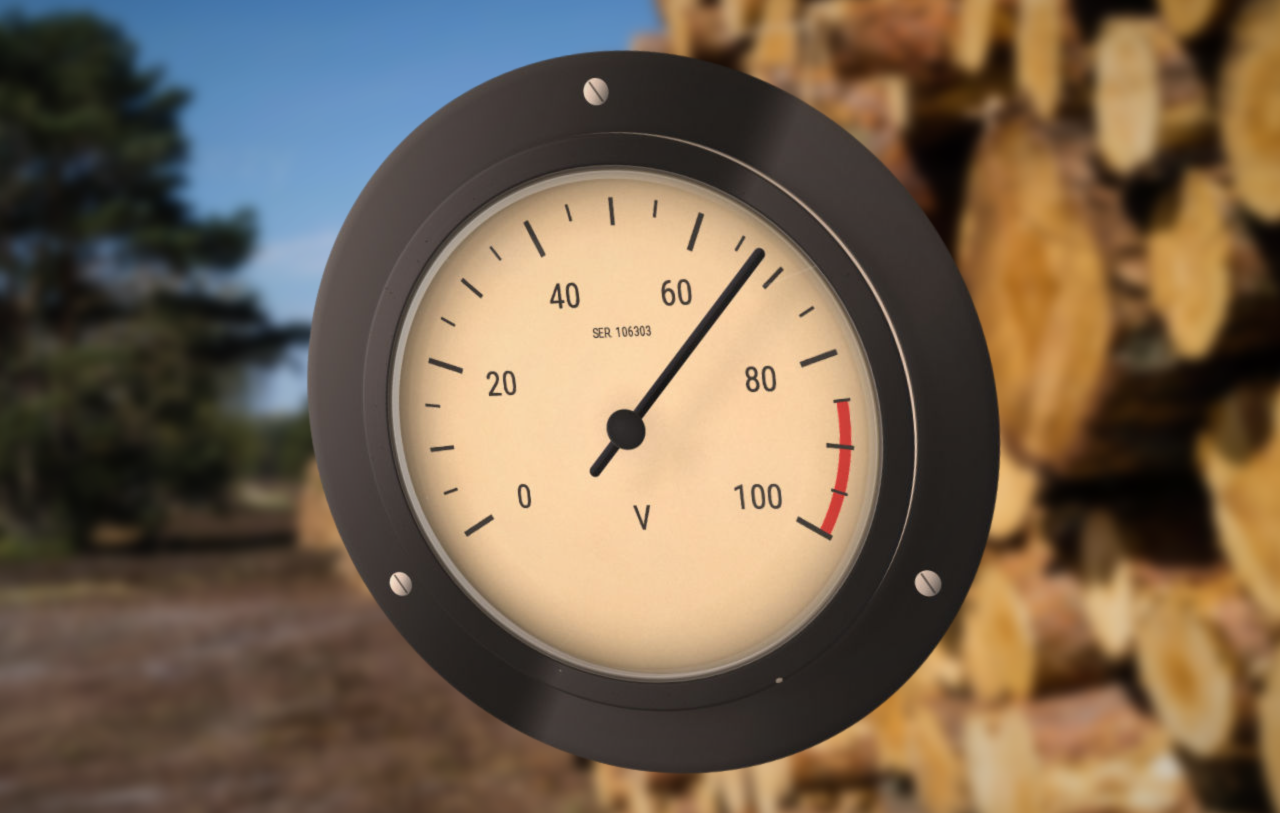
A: 67.5 V
